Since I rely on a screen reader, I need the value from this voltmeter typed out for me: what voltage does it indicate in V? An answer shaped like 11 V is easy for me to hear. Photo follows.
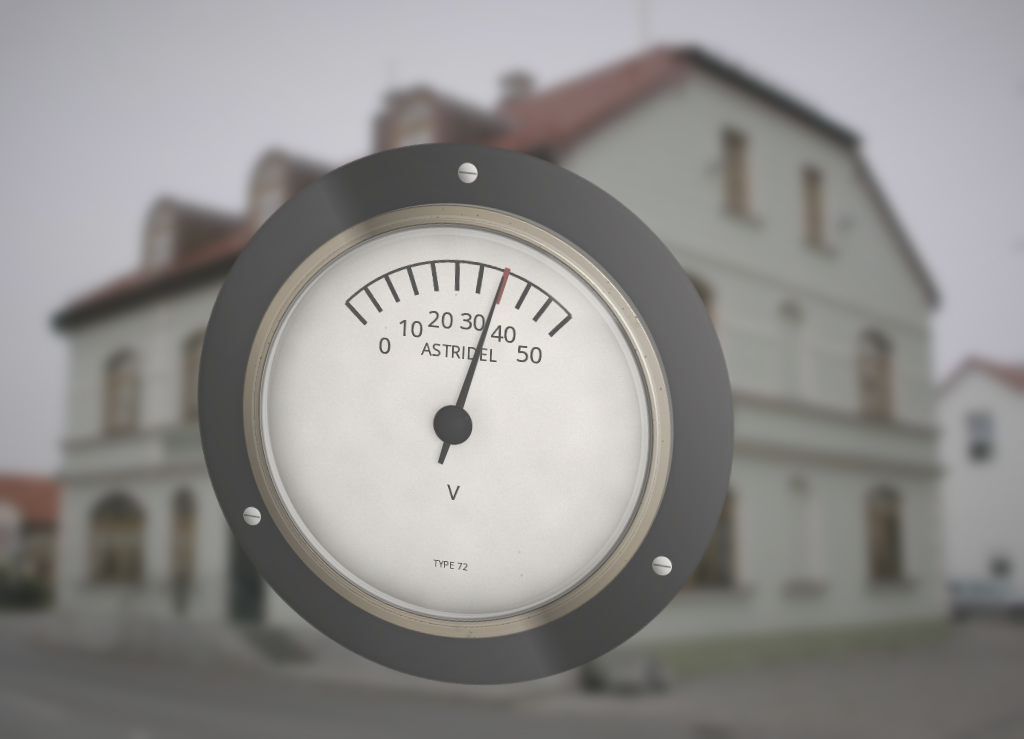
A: 35 V
